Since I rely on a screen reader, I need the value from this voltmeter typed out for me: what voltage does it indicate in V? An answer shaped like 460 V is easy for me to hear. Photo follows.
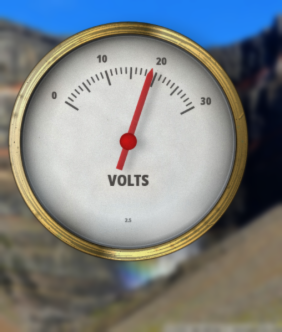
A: 19 V
